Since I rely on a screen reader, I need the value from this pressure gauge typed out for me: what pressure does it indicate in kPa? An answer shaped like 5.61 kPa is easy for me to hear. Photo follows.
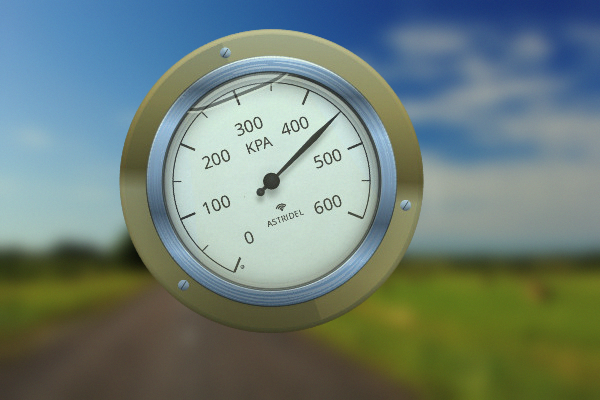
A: 450 kPa
